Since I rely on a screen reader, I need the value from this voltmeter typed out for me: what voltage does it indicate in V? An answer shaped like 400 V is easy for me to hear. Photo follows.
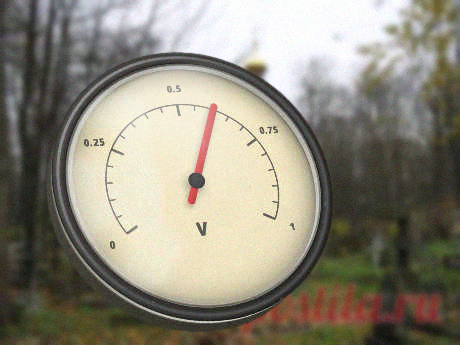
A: 0.6 V
